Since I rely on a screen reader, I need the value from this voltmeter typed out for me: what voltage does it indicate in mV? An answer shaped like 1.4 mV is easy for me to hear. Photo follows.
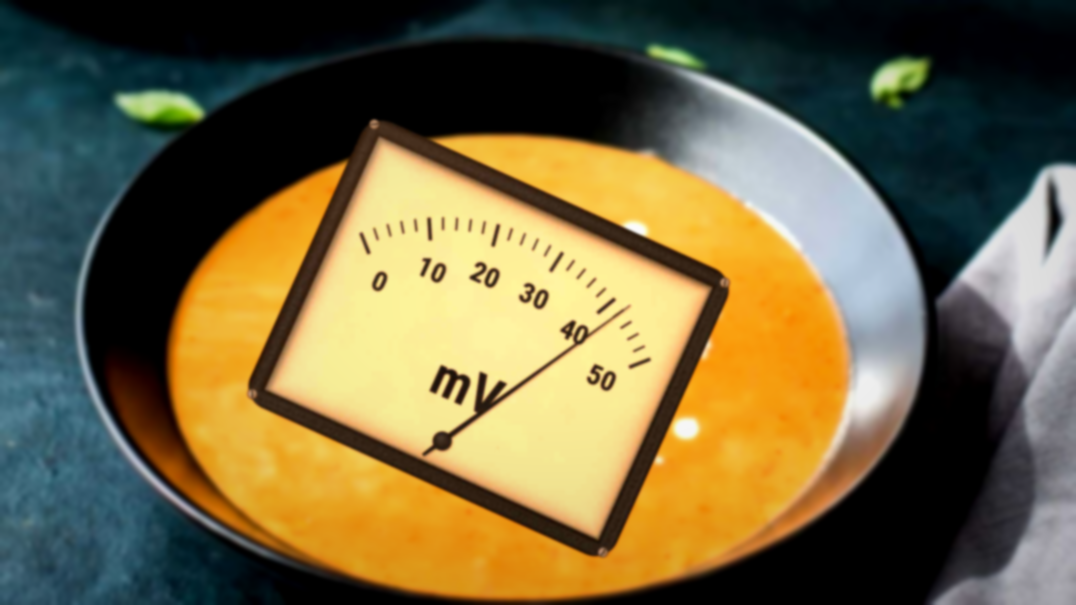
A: 42 mV
